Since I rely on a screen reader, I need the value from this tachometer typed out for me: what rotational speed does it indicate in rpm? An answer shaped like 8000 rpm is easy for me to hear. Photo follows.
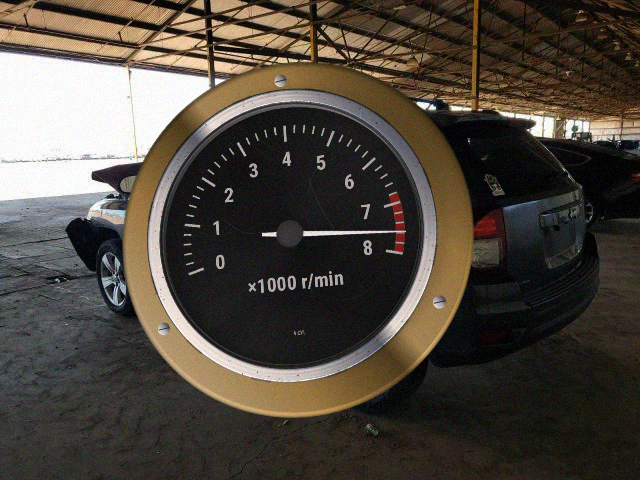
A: 7600 rpm
